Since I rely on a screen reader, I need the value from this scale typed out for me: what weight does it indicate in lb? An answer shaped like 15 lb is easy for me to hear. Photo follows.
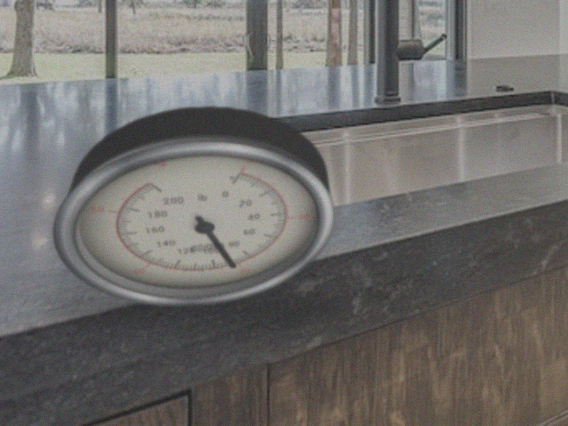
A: 90 lb
